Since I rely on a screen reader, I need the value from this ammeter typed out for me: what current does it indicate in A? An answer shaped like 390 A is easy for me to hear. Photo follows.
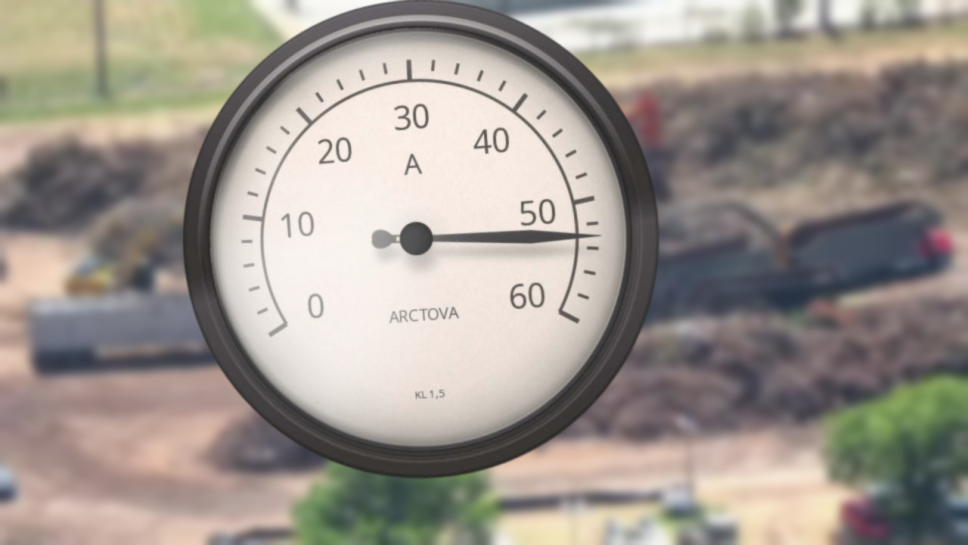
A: 53 A
